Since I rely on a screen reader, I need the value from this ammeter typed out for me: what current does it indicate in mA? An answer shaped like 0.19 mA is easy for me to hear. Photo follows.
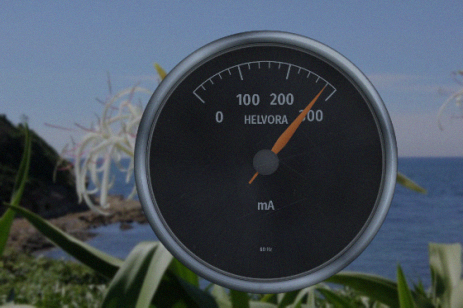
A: 280 mA
